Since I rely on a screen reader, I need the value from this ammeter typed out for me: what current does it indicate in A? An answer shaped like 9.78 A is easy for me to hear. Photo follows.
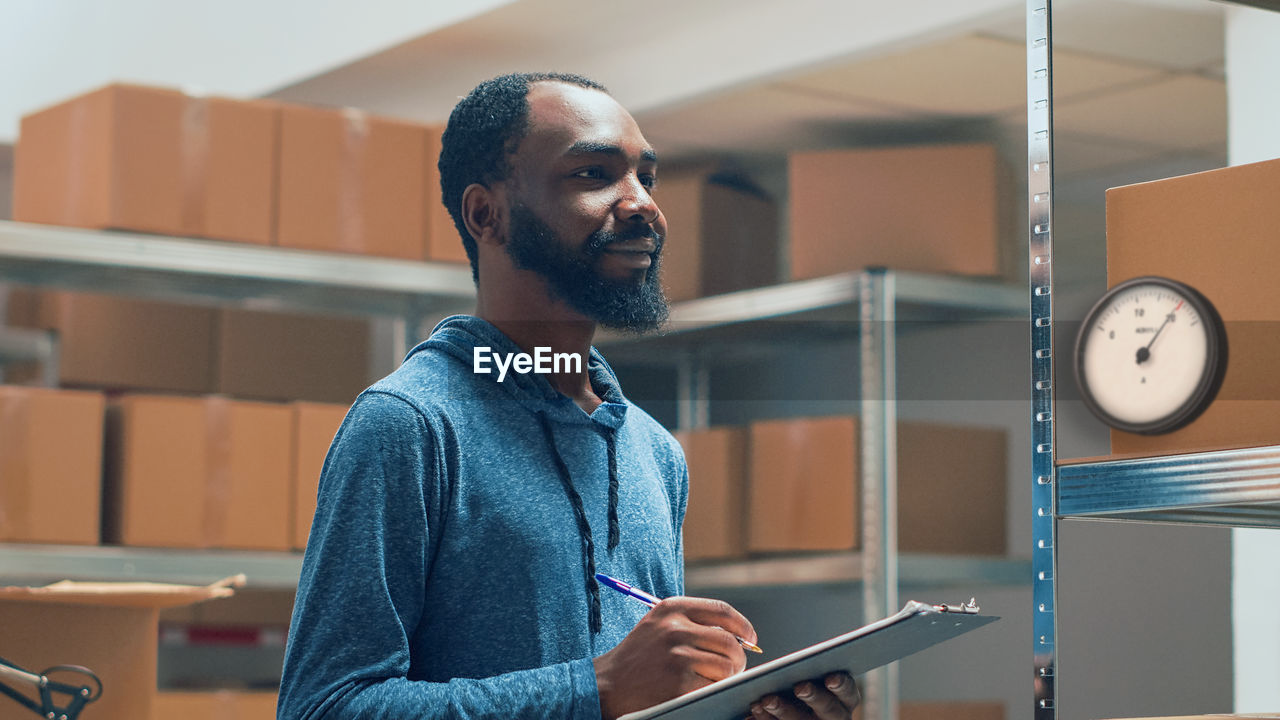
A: 20 A
